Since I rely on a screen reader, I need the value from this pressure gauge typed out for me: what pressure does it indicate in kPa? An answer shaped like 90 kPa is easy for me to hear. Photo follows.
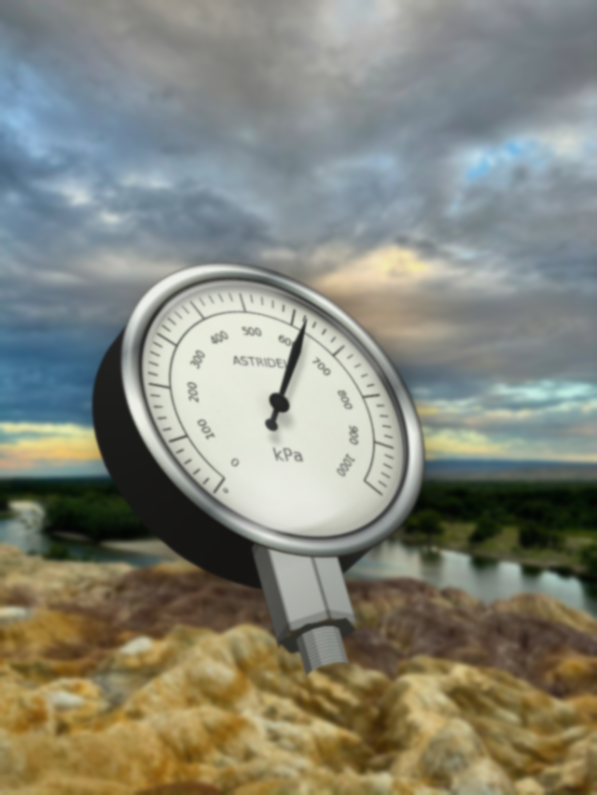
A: 620 kPa
